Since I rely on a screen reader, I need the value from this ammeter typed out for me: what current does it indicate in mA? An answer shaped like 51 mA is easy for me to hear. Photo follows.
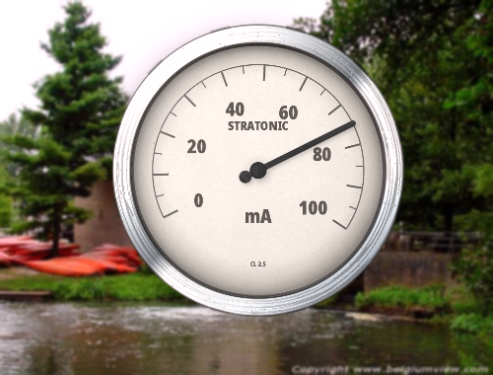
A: 75 mA
